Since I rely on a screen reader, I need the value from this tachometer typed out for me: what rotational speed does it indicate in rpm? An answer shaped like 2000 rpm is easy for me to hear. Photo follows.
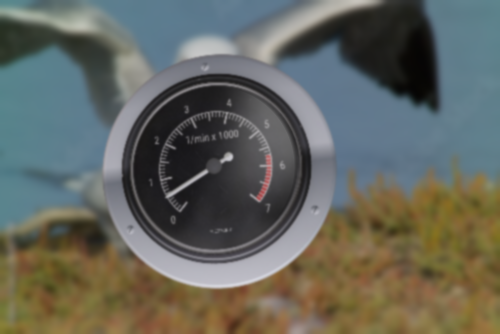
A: 500 rpm
